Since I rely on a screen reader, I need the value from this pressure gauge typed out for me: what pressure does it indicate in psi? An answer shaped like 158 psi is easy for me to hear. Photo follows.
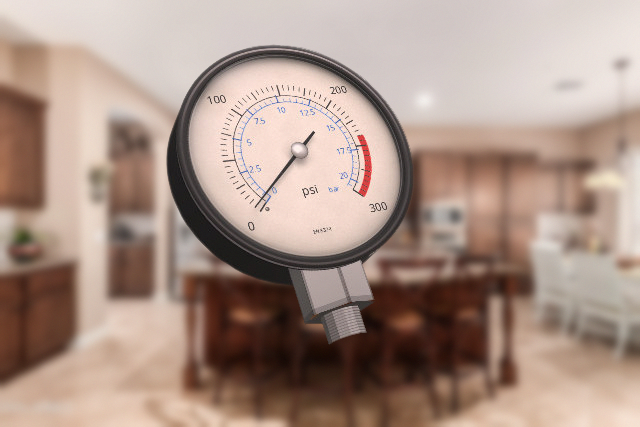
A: 5 psi
